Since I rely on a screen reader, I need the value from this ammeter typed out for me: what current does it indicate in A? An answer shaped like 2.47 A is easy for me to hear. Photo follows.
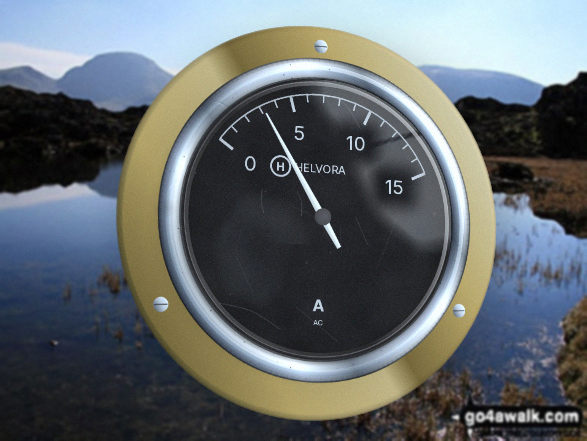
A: 3 A
